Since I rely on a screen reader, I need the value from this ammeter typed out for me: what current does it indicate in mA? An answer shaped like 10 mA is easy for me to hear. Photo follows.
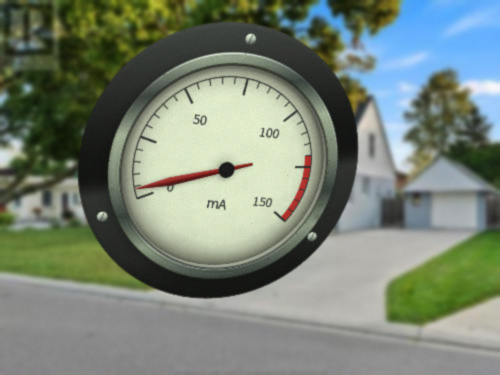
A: 5 mA
